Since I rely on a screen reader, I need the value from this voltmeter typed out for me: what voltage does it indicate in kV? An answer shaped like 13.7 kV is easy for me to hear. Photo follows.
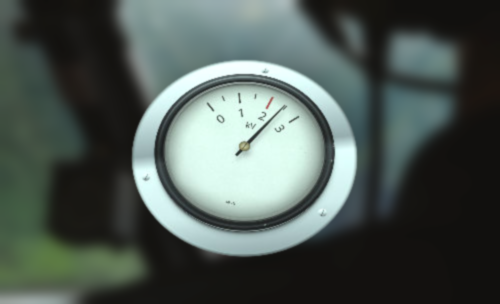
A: 2.5 kV
